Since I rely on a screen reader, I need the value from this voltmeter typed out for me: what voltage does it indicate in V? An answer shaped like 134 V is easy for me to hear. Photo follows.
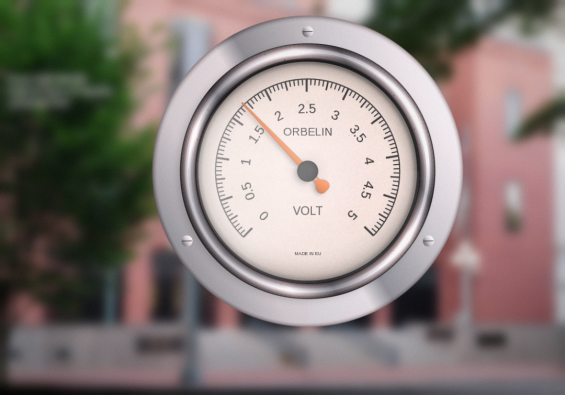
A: 1.7 V
